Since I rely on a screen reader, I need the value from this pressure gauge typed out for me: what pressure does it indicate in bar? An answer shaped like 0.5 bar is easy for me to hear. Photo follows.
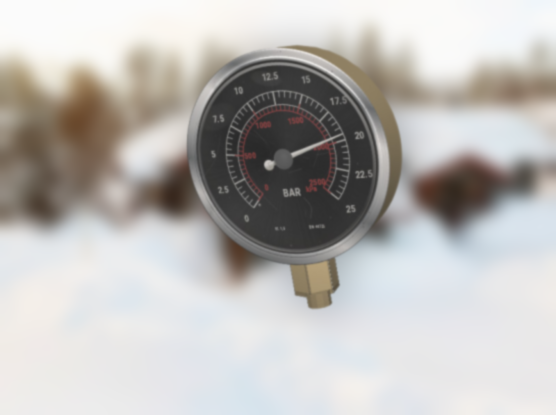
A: 19.5 bar
